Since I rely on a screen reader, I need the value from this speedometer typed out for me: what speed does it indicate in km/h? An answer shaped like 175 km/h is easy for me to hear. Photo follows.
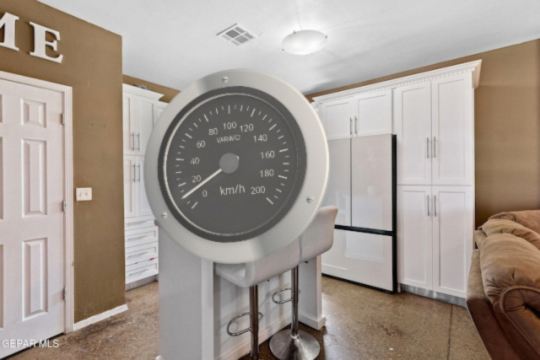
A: 10 km/h
